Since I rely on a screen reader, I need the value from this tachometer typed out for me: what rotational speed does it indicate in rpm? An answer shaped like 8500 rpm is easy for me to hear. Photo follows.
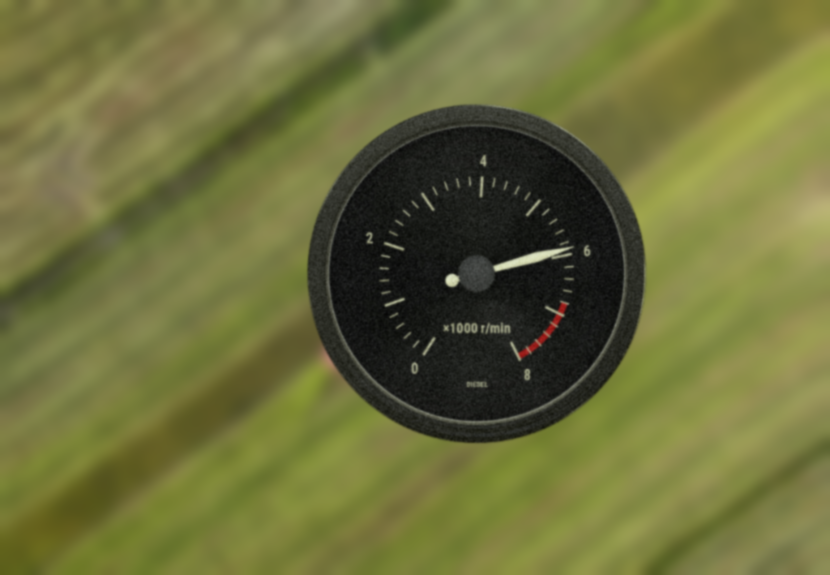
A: 5900 rpm
